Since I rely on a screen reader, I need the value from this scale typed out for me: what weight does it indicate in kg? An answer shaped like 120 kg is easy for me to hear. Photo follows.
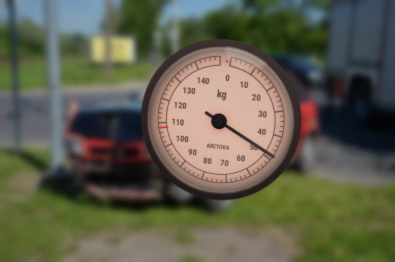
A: 48 kg
